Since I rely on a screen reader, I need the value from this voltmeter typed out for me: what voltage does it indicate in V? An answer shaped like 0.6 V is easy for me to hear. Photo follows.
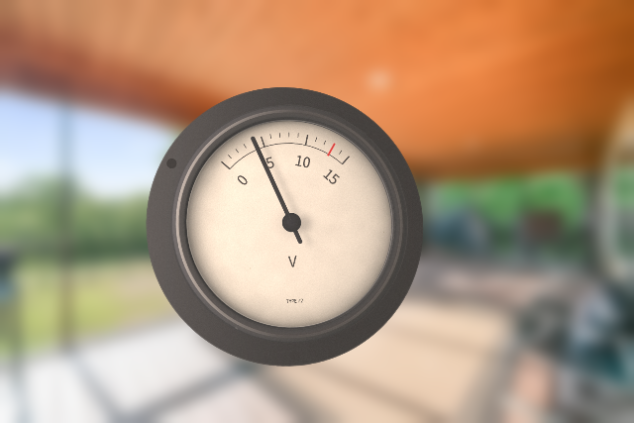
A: 4 V
